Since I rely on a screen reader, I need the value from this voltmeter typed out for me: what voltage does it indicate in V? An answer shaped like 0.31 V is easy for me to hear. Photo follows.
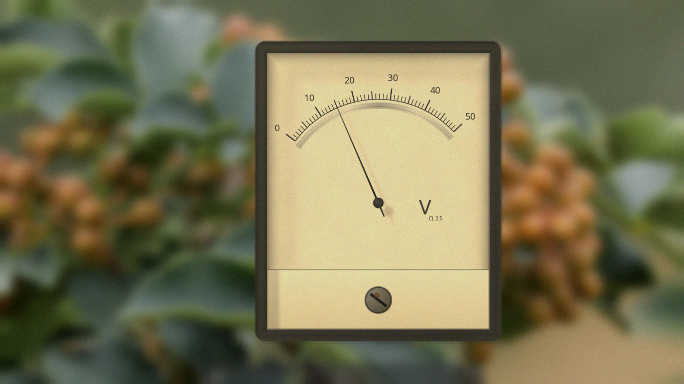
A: 15 V
